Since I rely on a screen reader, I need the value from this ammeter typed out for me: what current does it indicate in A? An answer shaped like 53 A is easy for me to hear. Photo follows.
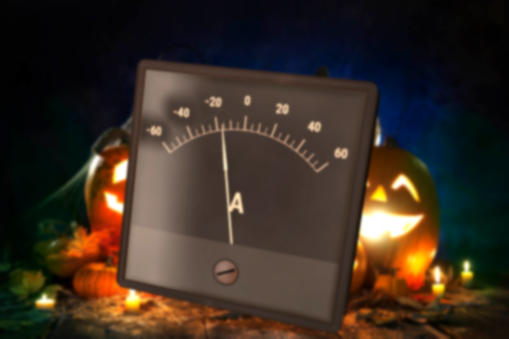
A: -15 A
